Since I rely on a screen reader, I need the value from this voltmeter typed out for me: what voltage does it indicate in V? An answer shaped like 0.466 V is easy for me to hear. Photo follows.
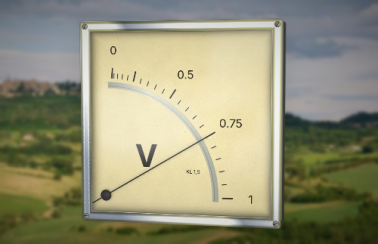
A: 0.75 V
